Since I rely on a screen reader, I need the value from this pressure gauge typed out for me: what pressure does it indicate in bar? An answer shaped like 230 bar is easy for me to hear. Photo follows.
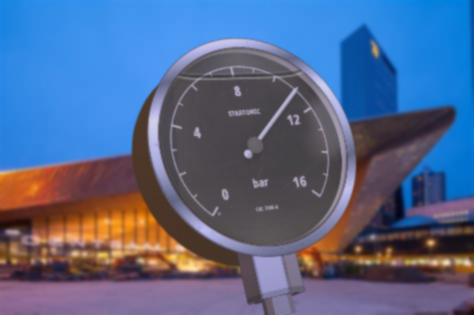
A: 11 bar
